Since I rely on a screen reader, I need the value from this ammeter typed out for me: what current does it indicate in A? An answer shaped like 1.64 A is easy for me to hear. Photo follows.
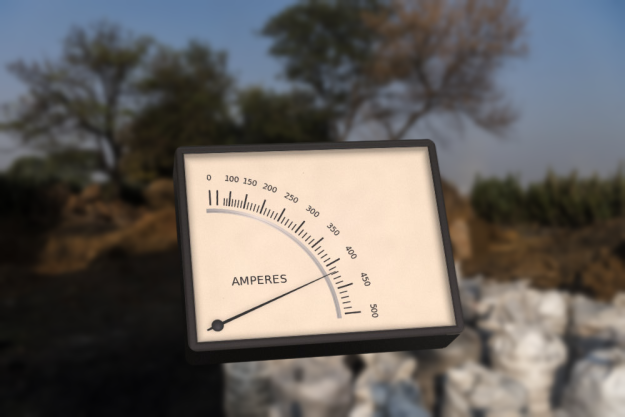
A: 420 A
